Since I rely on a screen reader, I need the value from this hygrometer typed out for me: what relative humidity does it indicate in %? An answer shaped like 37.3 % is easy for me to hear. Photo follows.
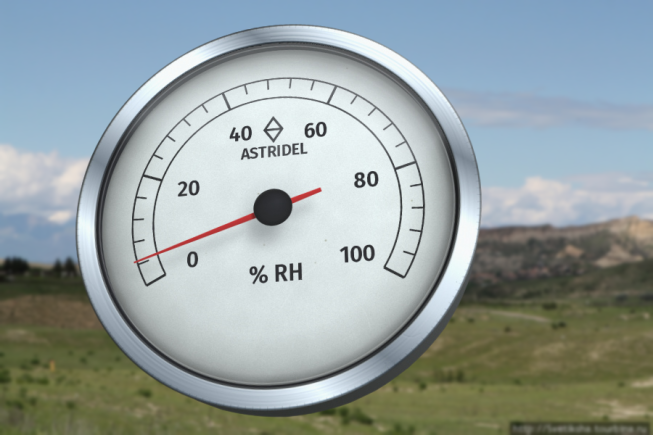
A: 4 %
